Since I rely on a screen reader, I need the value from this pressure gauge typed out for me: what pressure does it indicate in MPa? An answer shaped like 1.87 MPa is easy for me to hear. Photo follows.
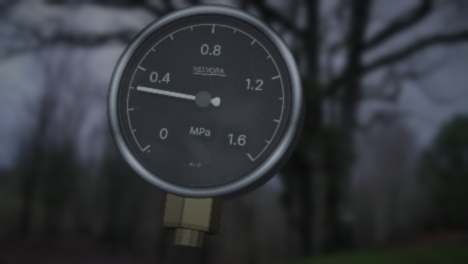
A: 0.3 MPa
